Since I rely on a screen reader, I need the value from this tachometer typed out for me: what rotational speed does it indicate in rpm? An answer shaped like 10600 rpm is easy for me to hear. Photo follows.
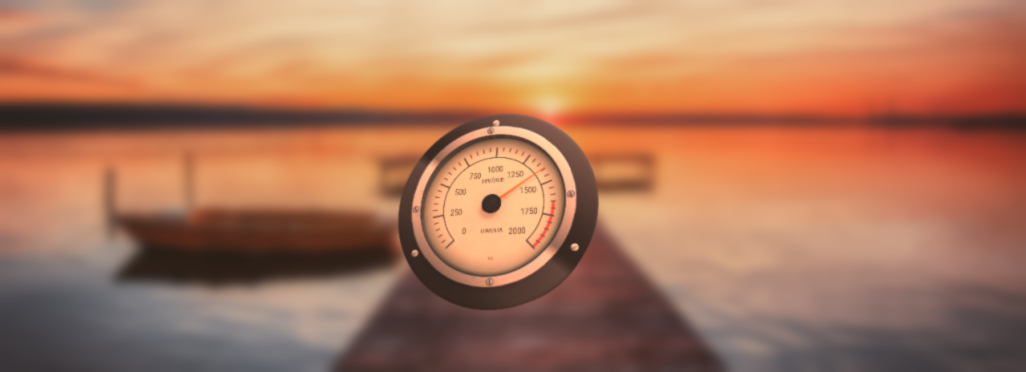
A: 1400 rpm
